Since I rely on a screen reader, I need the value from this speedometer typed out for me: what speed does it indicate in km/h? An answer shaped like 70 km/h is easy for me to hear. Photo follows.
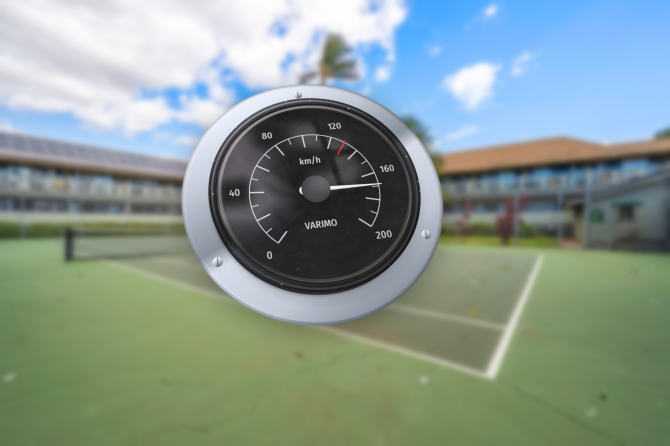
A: 170 km/h
